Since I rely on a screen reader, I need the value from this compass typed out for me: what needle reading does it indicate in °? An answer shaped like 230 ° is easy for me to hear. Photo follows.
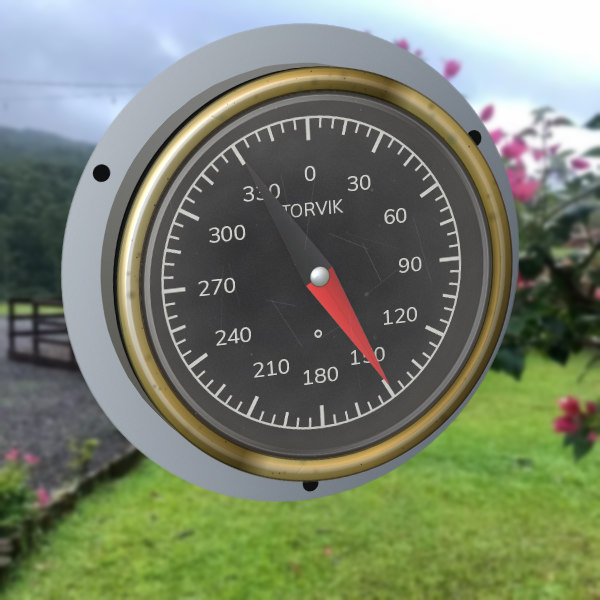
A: 150 °
